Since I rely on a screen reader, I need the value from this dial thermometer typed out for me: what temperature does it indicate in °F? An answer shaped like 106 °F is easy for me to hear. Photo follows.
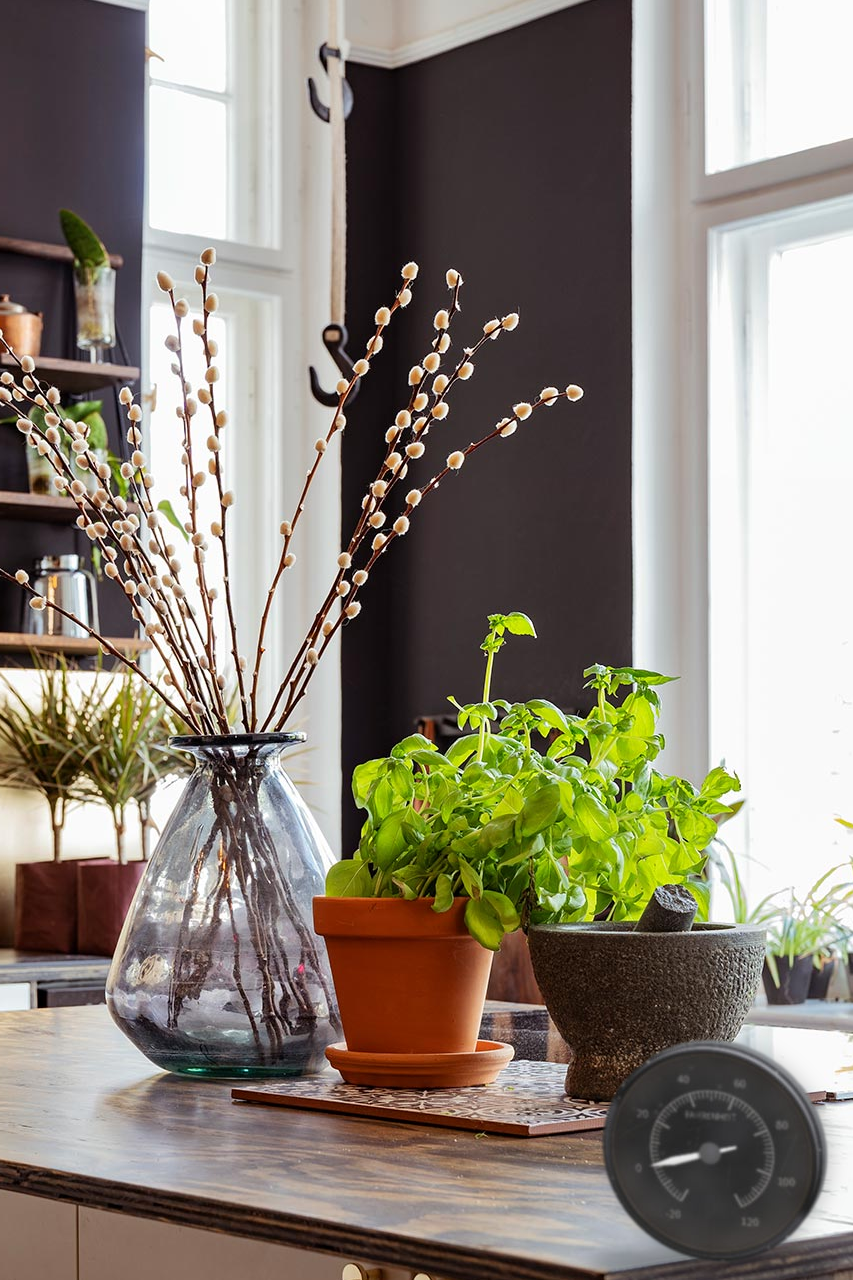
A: 0 °F
